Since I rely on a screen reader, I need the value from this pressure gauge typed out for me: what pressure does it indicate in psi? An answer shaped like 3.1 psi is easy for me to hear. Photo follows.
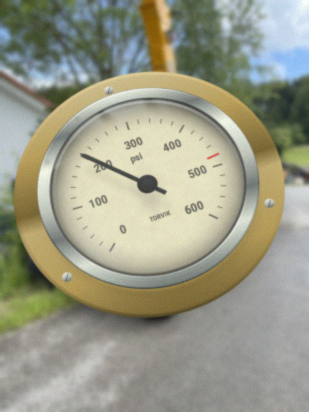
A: 200 psi
